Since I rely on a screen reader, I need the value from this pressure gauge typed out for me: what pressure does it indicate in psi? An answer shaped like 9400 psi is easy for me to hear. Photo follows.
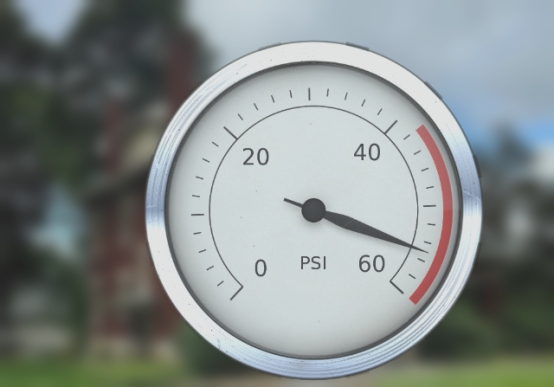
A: 55 psi
